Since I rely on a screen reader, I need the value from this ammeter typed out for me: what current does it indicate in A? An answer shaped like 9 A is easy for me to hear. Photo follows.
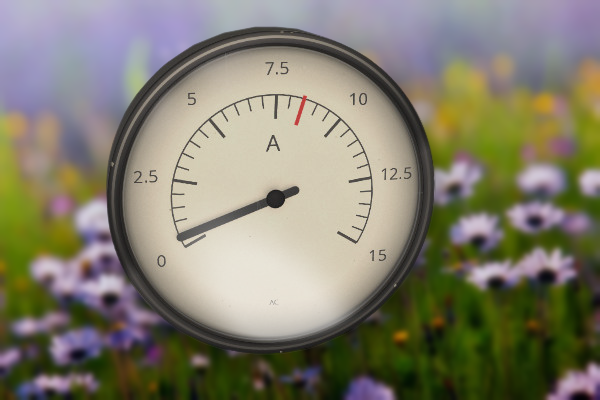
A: 0.5 A
